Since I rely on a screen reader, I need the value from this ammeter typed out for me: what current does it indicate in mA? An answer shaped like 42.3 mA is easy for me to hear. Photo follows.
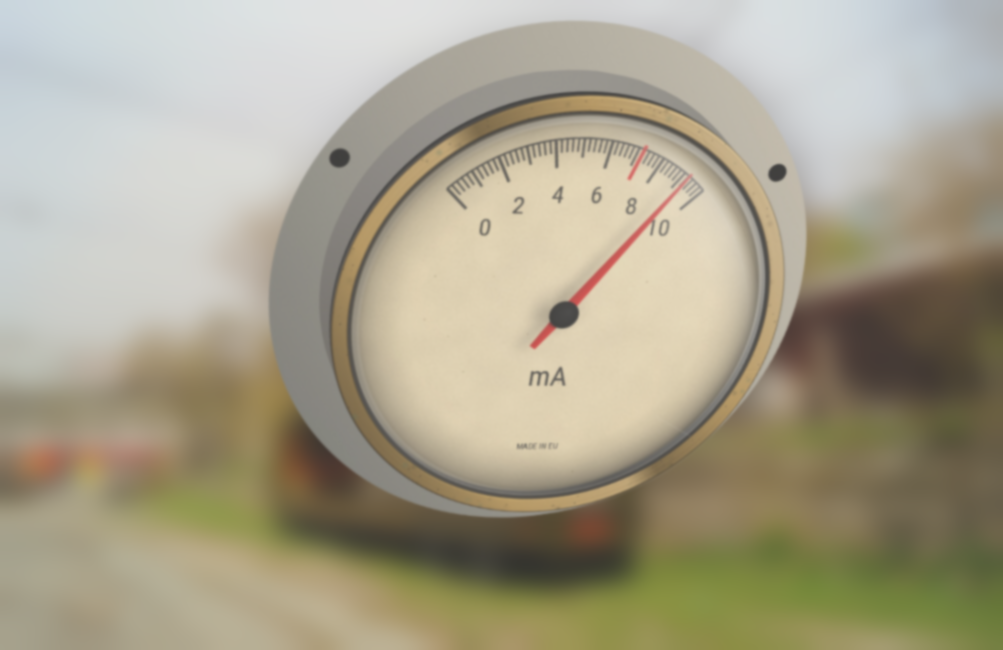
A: 9 mA
